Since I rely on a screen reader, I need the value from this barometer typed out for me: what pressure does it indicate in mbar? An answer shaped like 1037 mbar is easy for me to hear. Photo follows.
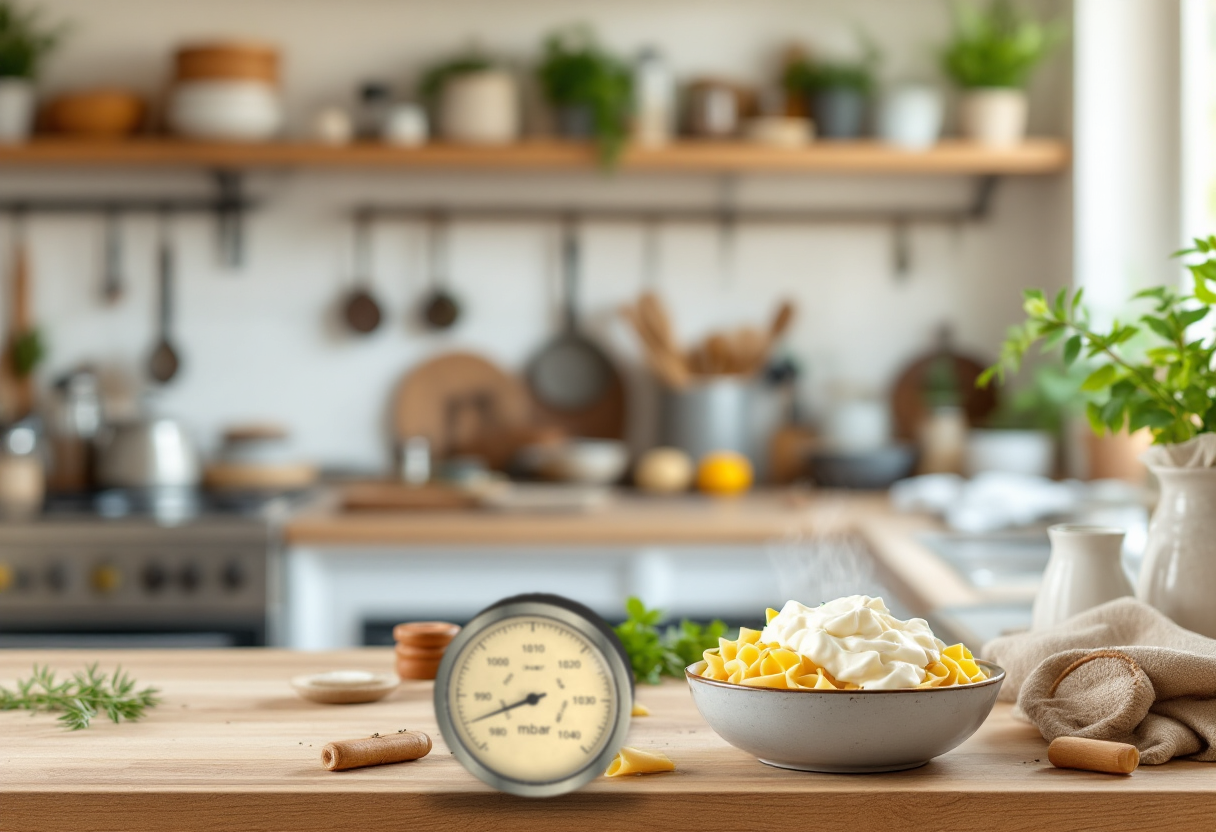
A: 985 mbar
